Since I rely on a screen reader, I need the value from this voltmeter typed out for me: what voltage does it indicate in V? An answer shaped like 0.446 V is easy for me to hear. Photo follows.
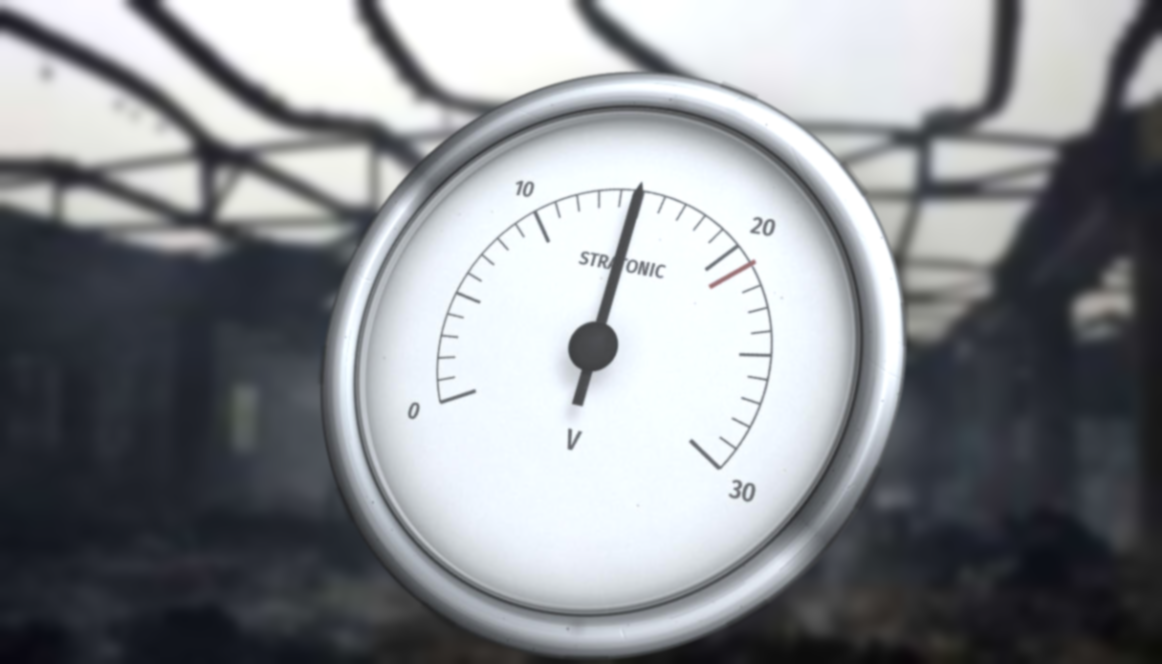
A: 15 V
